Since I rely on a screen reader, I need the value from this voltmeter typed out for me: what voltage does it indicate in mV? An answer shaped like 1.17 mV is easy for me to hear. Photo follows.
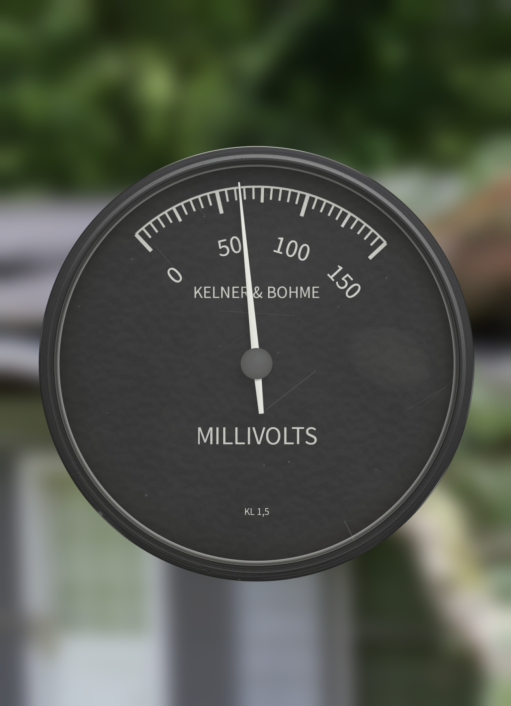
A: 62.5 mV
